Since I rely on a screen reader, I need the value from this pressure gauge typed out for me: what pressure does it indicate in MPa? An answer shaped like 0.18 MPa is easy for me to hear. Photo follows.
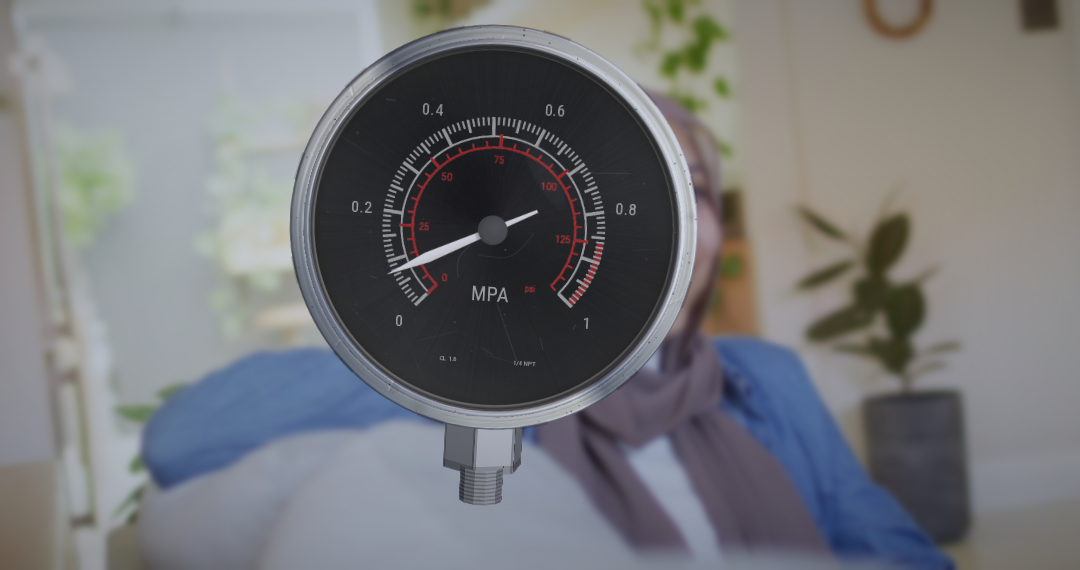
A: 0.08 MPa
